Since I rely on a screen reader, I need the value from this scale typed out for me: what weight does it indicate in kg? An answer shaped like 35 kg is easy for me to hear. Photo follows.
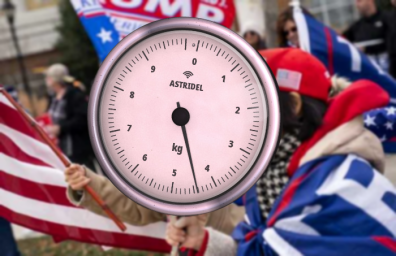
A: 4.4 kg
